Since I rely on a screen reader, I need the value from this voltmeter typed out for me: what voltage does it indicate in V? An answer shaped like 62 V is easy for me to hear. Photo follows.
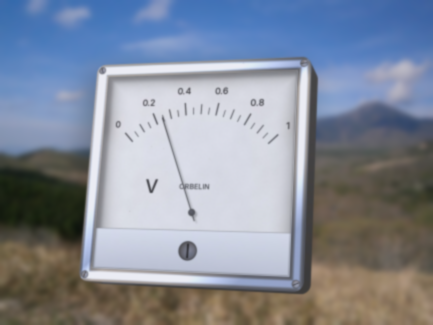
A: 0.25 V
